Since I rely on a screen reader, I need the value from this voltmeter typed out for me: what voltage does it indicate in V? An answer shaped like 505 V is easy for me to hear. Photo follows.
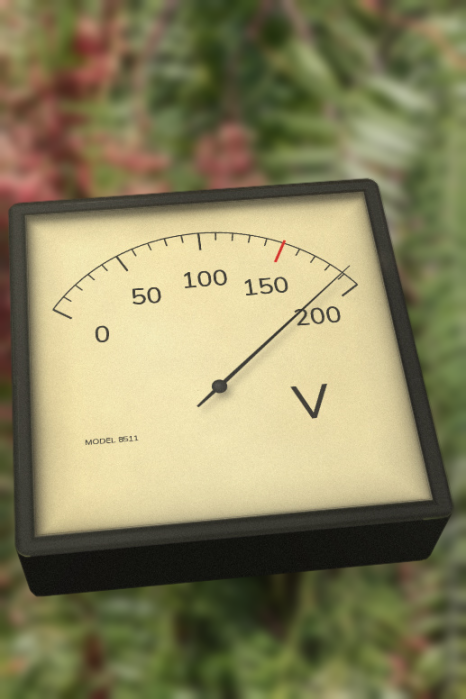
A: 190 V
